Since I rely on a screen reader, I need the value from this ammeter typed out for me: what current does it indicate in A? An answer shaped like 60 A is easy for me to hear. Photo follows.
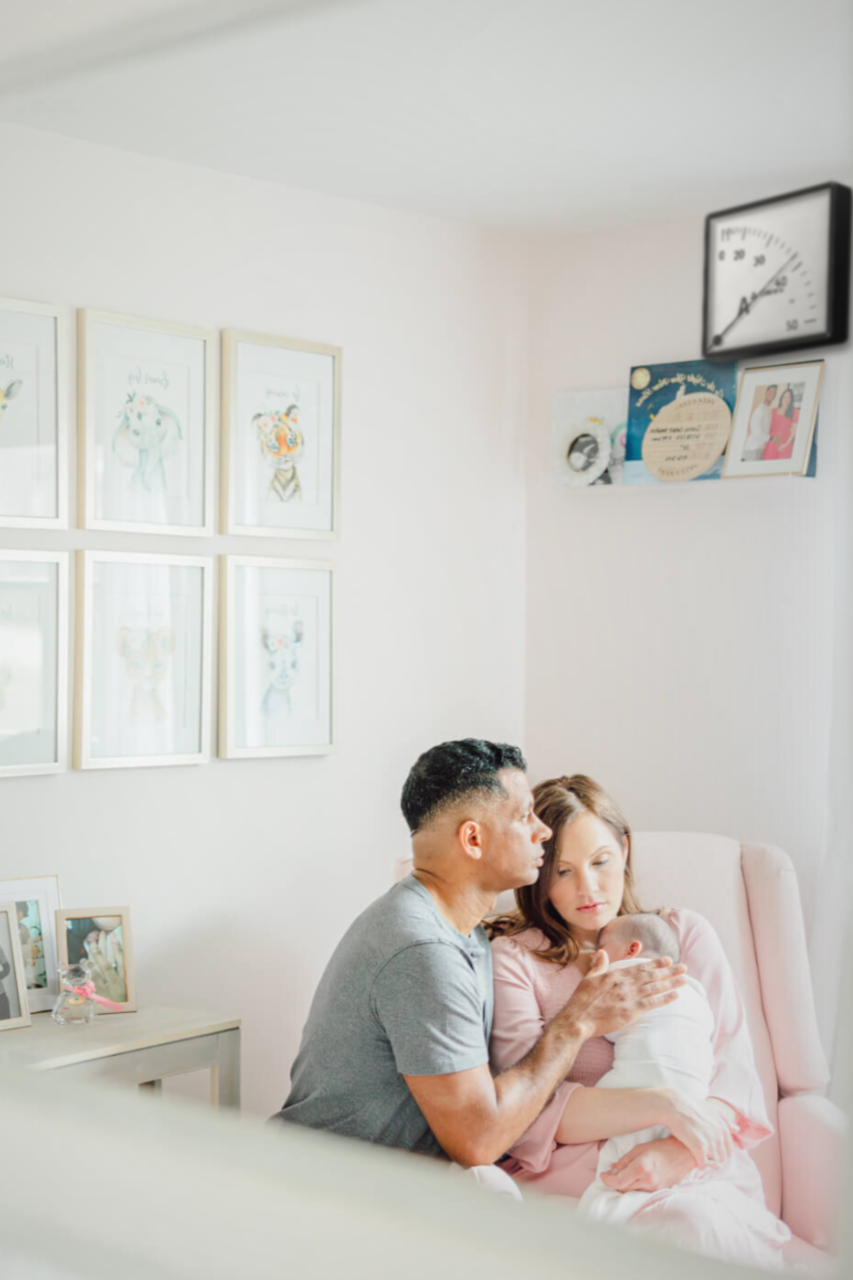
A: 38 A
